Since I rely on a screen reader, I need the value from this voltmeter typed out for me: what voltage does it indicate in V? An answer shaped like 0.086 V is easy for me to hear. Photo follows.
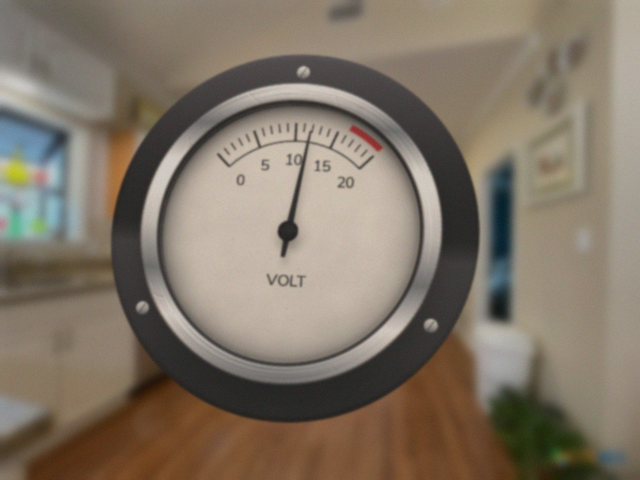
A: 12 V
